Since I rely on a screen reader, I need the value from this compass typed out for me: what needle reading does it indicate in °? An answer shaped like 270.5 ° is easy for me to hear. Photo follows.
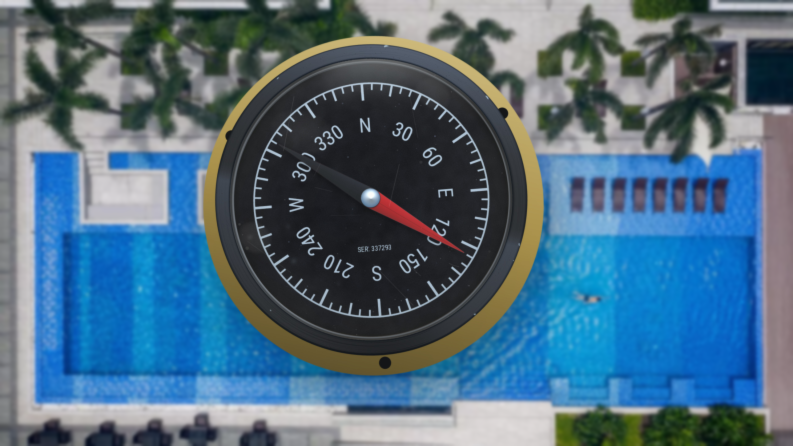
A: 125 °
